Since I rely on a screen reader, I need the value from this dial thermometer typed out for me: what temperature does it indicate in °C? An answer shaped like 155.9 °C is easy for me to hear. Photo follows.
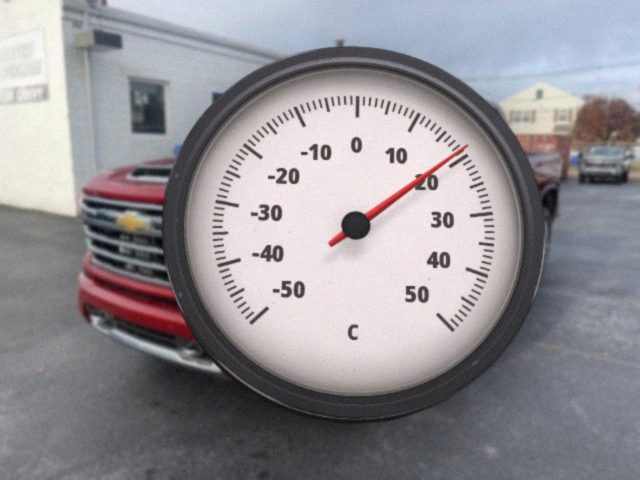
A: 19 °C
